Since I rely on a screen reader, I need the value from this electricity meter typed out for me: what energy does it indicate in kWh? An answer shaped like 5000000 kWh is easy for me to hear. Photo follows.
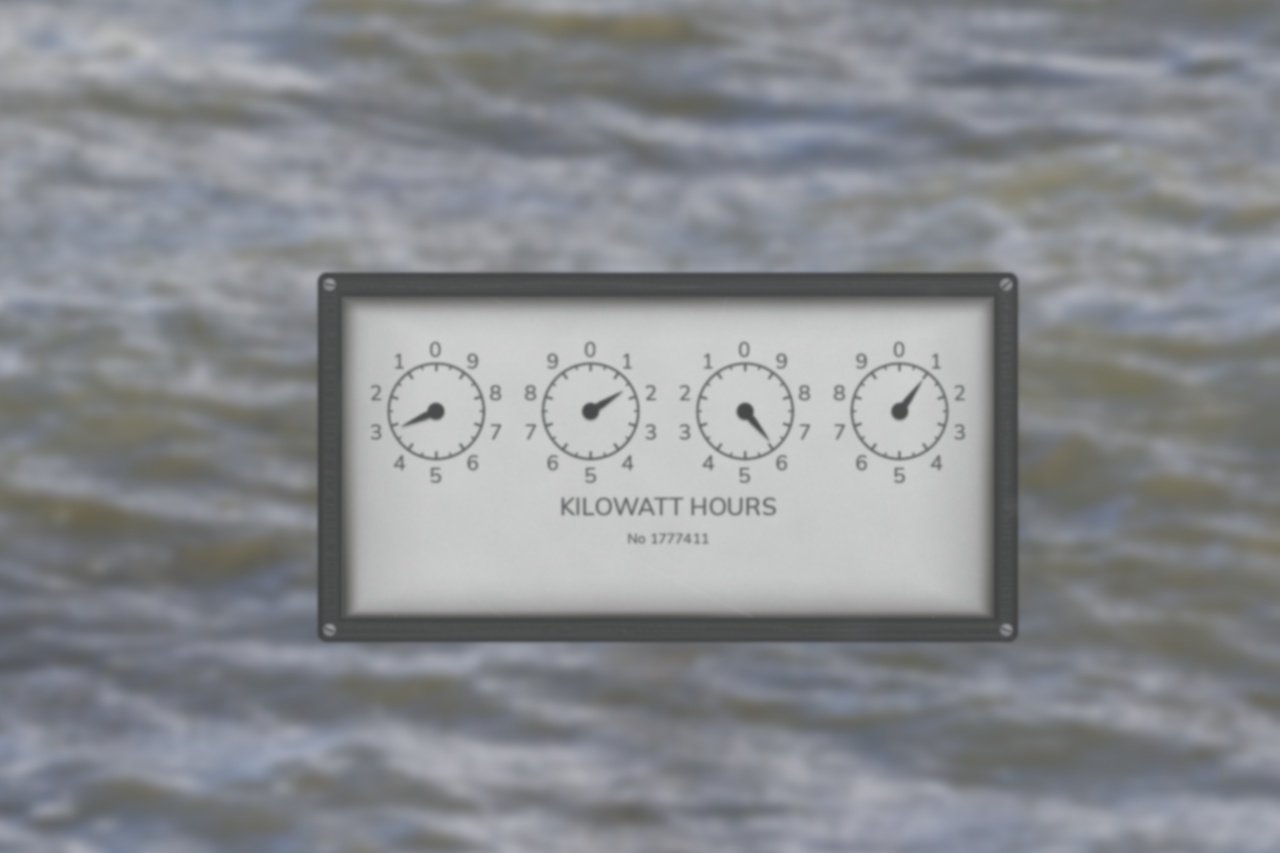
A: 3161 kWh
